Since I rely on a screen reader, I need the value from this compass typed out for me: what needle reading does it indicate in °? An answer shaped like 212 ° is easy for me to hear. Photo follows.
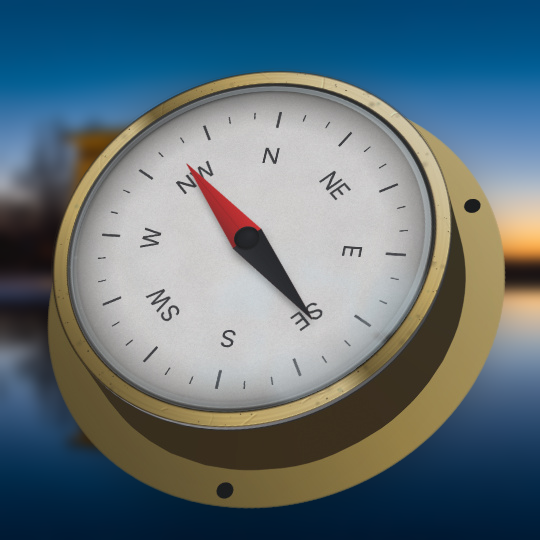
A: 315 °
